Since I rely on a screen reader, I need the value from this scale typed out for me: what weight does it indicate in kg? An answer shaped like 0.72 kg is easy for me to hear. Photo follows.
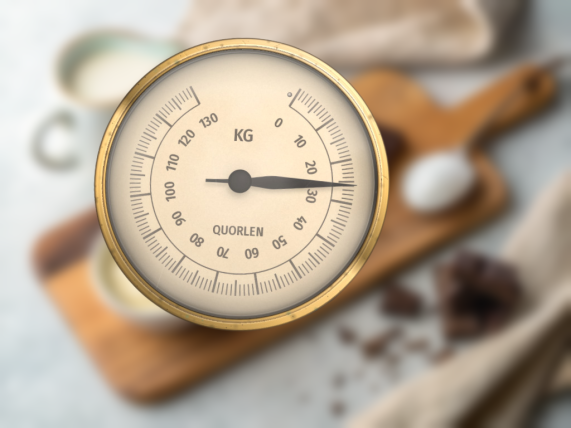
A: 26 kg
